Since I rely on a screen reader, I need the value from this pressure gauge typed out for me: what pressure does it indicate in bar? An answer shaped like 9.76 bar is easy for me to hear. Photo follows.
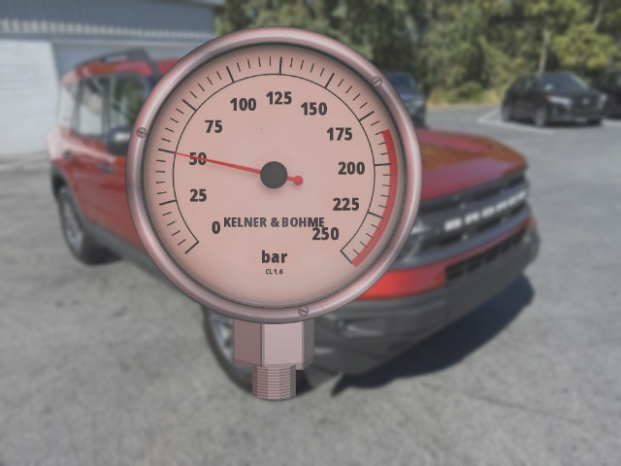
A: 50 bar
